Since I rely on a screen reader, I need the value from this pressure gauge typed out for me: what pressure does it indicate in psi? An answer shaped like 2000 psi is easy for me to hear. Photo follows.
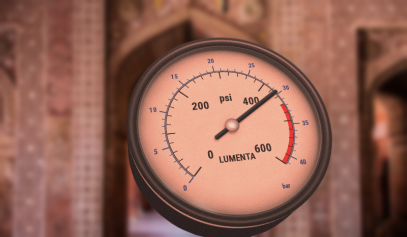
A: 430 psi
